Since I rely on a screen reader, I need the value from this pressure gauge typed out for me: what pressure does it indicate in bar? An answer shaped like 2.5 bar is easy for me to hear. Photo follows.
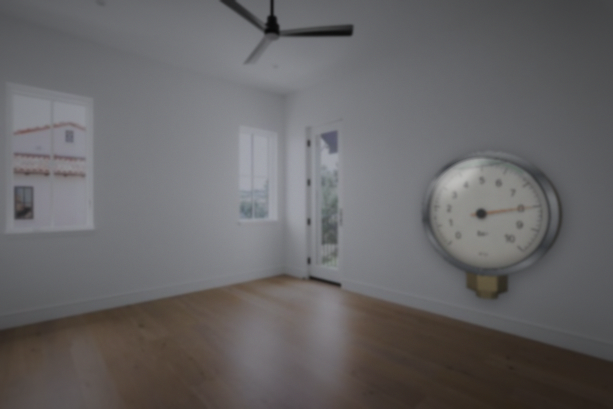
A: 8 bar
